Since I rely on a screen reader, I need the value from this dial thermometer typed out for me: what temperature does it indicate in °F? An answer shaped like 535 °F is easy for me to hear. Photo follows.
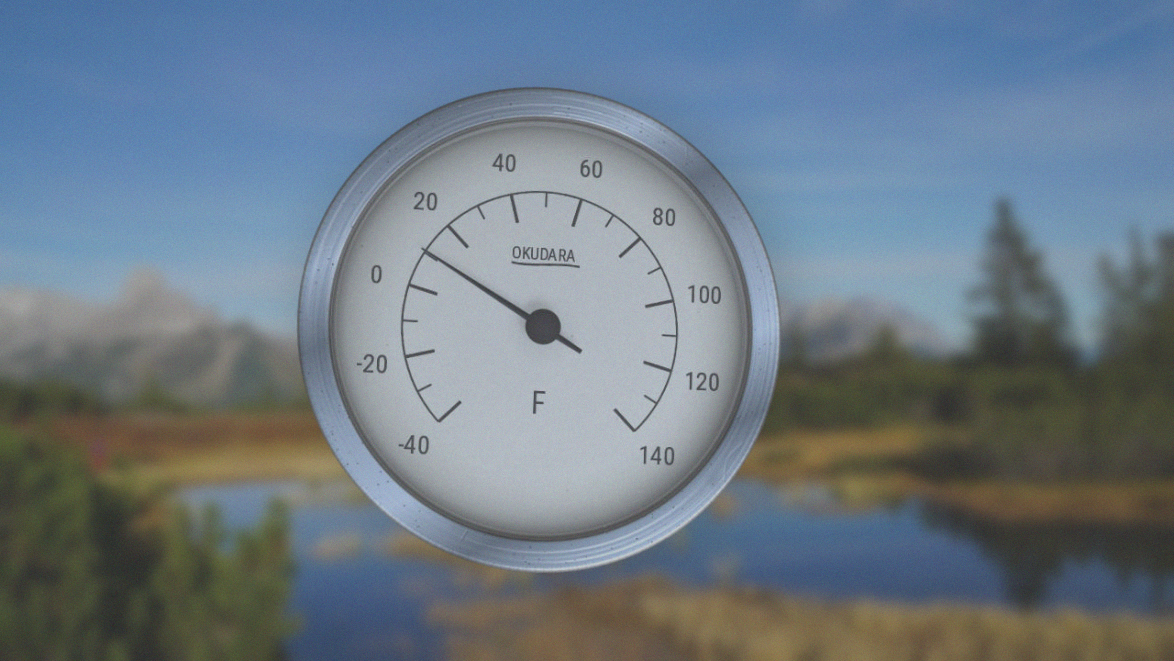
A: 10 °F
